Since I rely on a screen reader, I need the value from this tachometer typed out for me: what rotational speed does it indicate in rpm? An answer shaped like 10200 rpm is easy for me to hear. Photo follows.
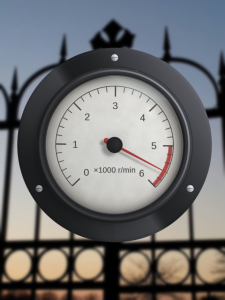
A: 5600 rpm
